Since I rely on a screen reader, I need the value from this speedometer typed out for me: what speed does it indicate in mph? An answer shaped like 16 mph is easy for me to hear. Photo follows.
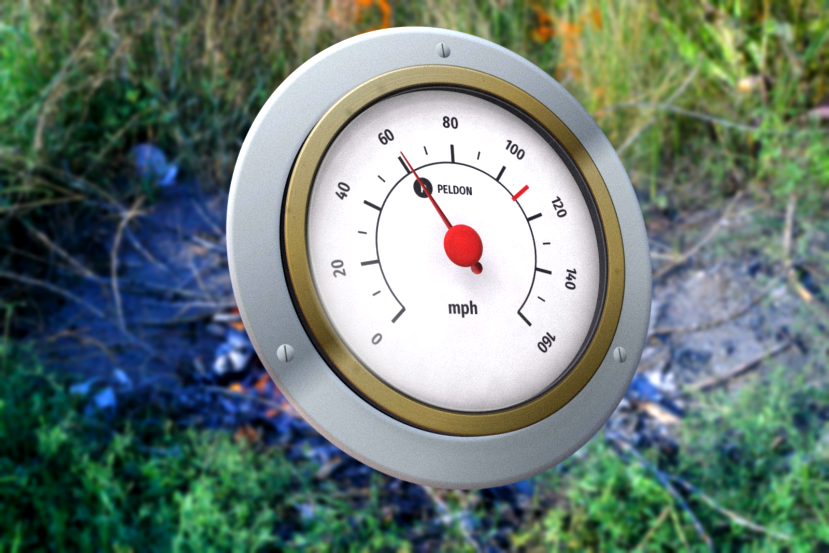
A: 60 mph
